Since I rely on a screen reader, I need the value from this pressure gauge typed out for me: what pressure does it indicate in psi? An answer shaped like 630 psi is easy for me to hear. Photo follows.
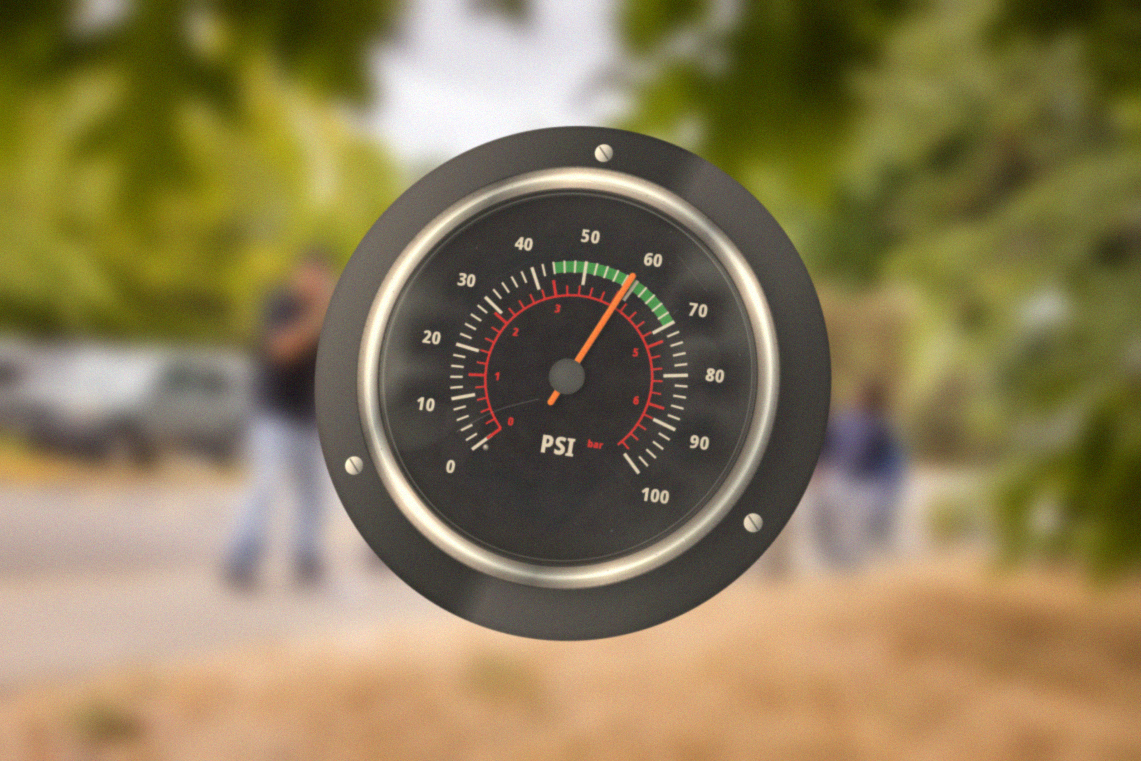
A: 59 psi
